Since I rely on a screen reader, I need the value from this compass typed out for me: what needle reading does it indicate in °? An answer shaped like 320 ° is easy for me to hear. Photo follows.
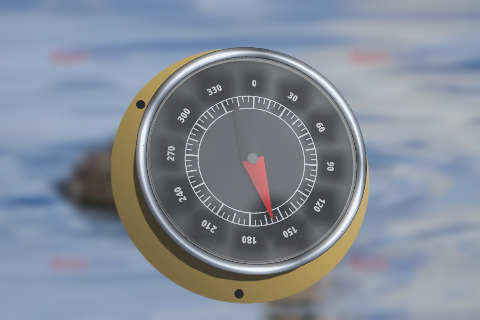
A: 160 °
